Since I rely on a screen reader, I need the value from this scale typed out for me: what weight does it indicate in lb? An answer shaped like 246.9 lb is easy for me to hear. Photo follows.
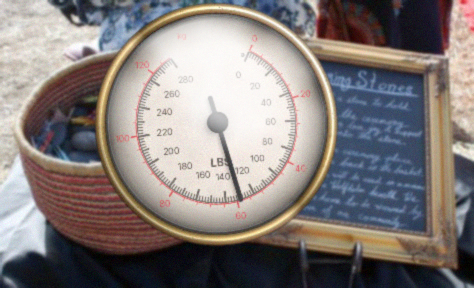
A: 130 lb
